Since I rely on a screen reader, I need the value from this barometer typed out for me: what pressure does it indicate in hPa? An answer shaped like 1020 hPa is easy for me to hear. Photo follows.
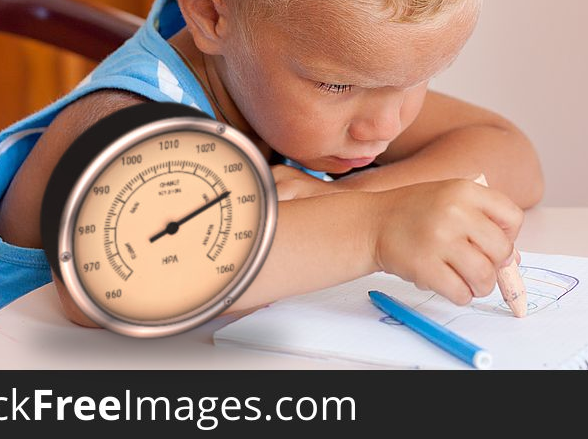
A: 1035 hPa
